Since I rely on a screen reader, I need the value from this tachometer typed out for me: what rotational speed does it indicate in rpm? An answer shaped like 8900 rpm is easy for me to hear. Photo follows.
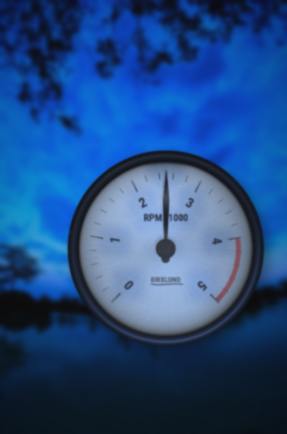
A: 2500 rpm
